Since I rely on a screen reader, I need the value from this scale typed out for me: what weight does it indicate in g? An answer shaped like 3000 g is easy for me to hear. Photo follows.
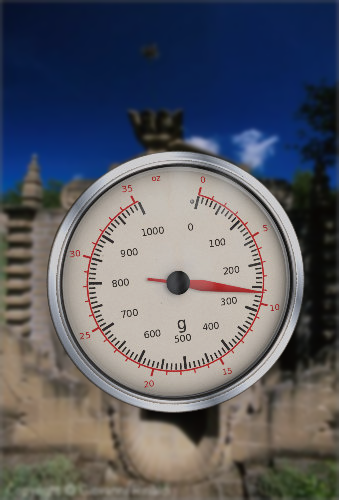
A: 260 g
